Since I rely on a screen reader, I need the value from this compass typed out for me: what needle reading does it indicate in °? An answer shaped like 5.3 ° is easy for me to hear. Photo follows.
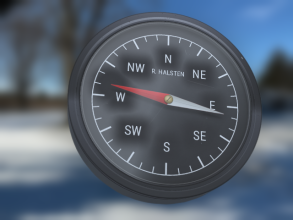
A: 280 °
